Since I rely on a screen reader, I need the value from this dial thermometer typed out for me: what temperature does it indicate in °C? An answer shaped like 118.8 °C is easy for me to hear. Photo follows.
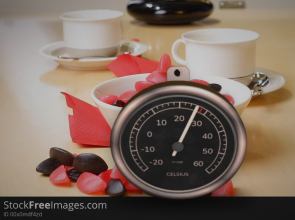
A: 26 °C
